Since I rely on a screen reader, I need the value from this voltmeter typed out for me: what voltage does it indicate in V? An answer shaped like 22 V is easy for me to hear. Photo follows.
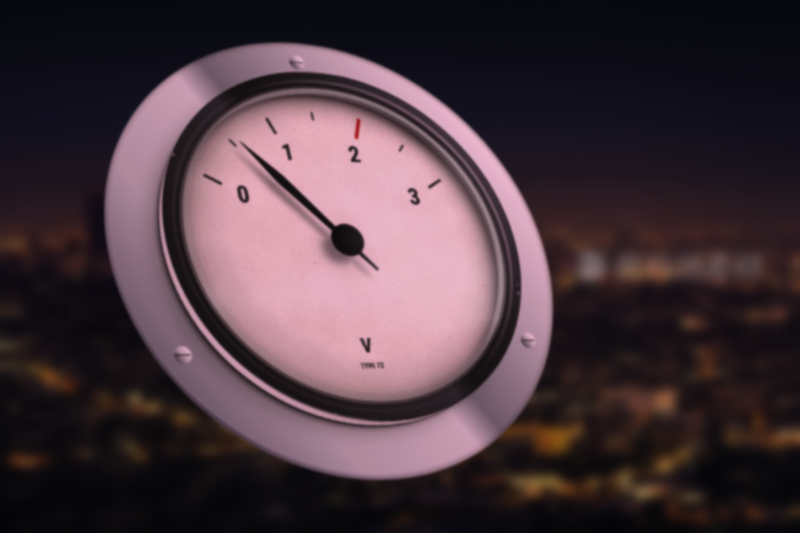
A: 0.5 V
